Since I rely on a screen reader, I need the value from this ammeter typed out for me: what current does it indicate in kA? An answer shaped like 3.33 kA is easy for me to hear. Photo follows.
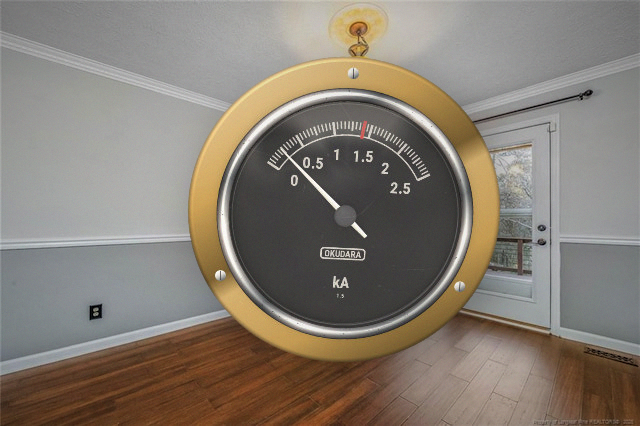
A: 0.25 kA
